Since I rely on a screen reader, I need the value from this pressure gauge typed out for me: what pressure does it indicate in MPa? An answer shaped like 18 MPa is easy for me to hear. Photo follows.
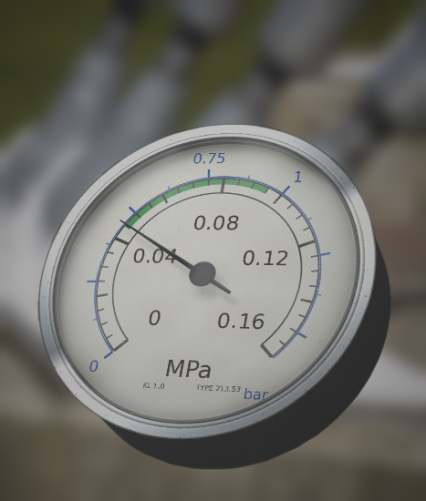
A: 0.045 MPa
